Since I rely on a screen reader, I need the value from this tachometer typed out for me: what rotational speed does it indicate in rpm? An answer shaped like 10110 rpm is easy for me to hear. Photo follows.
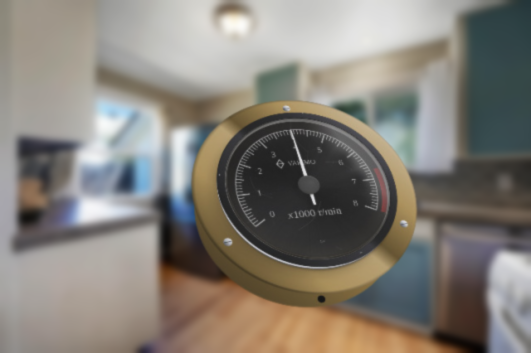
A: 4000 rpm
